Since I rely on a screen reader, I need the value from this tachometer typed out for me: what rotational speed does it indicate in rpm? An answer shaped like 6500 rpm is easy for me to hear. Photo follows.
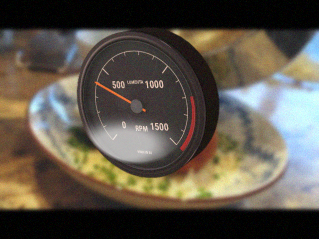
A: 400 rpm
